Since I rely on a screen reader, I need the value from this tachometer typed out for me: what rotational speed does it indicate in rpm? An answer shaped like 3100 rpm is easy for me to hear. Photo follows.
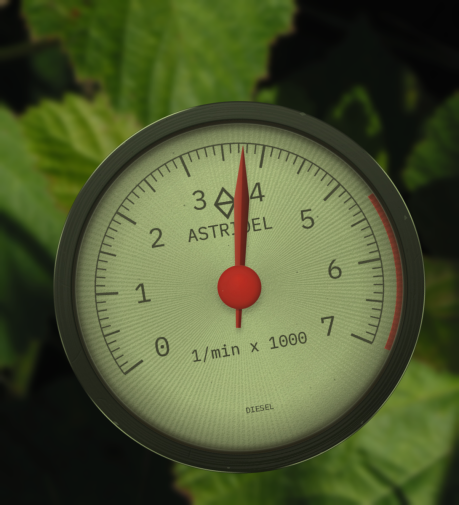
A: 3750 rpm
